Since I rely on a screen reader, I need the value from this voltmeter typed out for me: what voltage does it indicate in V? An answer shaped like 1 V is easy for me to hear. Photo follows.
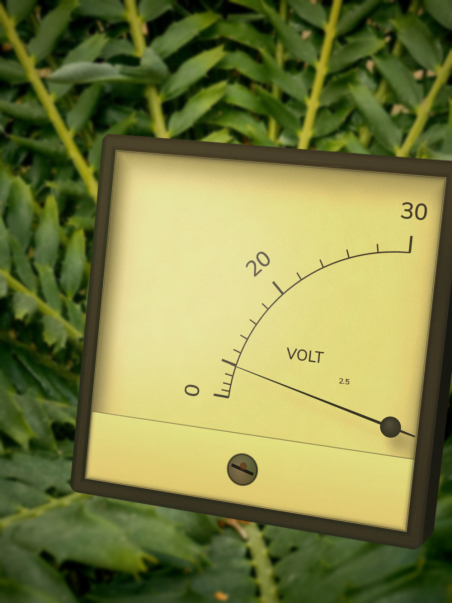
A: 10 V
